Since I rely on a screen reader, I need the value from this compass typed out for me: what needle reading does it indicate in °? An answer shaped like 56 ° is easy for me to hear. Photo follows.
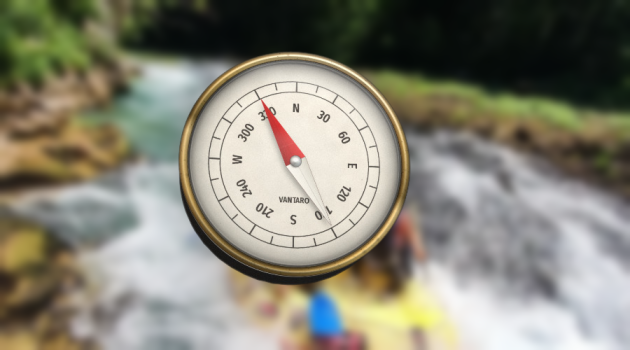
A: 330 °
